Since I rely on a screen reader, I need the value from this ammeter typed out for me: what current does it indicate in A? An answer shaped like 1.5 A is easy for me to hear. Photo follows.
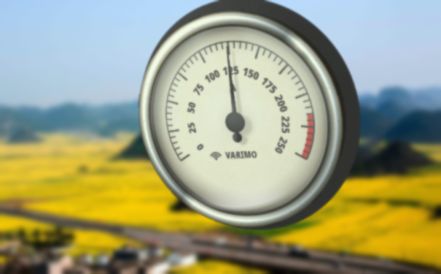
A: 125 A
